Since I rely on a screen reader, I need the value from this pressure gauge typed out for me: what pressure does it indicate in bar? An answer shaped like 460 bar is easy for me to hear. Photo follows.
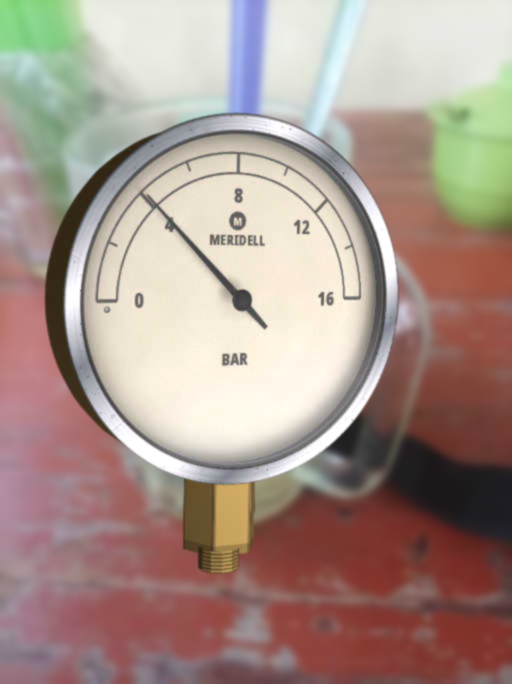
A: 4 bar
